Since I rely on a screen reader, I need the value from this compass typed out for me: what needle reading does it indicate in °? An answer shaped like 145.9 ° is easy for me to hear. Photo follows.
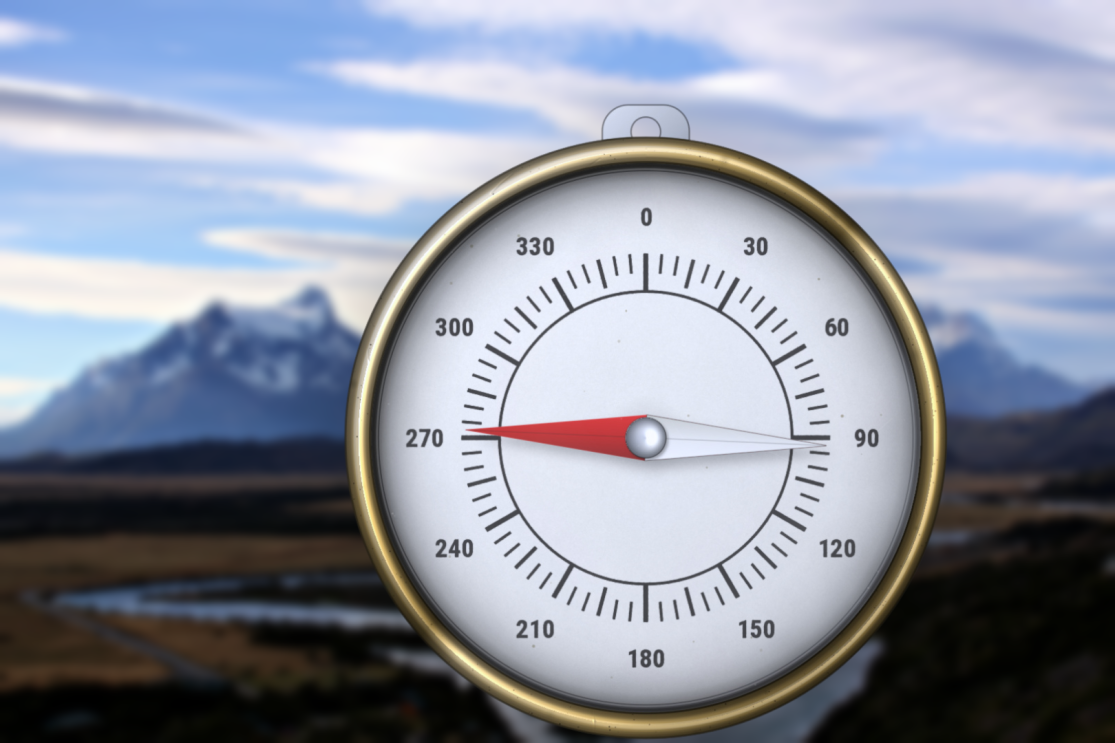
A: 272.5 °
